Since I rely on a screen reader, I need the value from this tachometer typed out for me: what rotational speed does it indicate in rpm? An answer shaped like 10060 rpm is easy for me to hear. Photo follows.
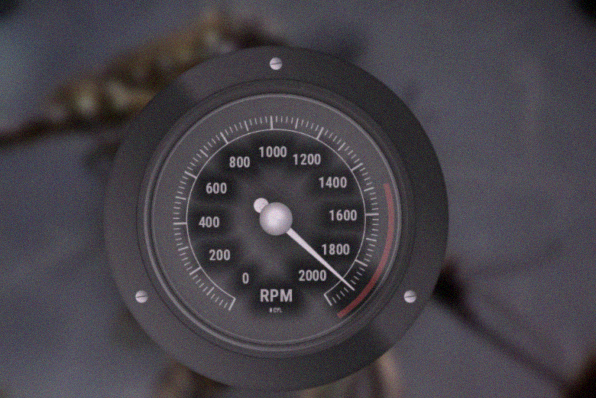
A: 1900 rpm
